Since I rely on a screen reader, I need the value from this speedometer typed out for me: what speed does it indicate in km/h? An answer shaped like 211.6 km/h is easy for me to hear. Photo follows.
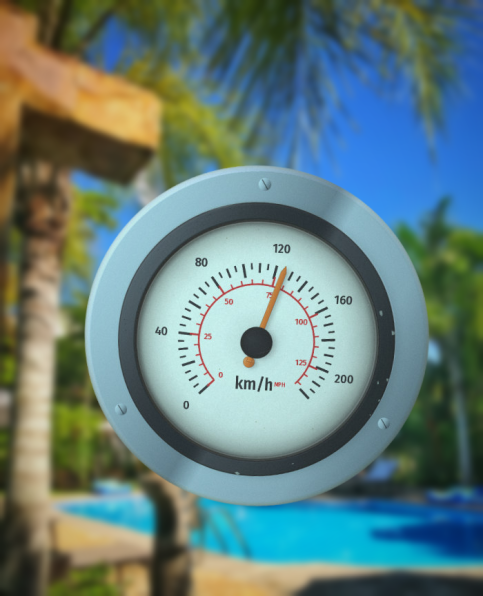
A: 125 km/h
